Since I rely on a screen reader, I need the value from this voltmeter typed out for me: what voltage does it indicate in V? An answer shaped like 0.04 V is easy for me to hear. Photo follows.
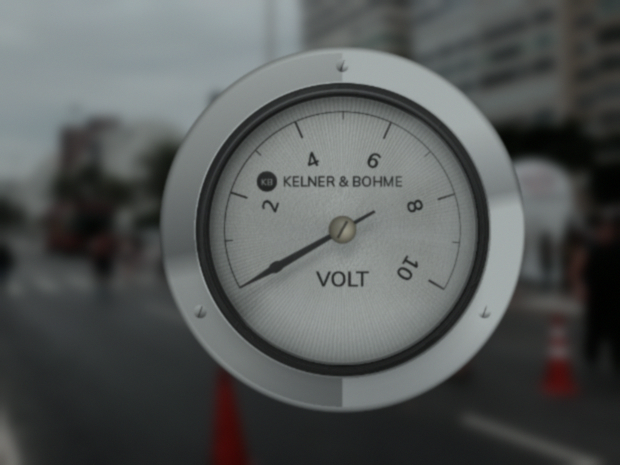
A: 0 V
